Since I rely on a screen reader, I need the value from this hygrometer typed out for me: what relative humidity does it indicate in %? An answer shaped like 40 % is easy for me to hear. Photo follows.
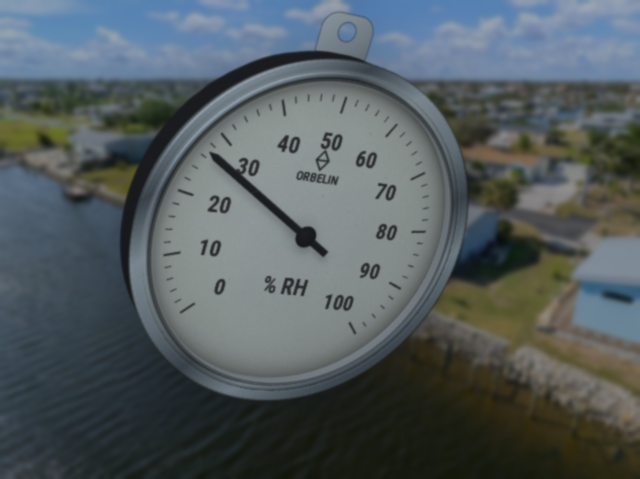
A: 27 %
